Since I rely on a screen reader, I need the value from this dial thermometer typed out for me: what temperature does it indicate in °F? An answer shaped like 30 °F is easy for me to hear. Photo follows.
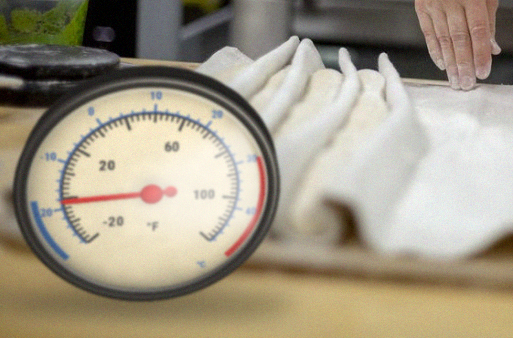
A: 0 °F
